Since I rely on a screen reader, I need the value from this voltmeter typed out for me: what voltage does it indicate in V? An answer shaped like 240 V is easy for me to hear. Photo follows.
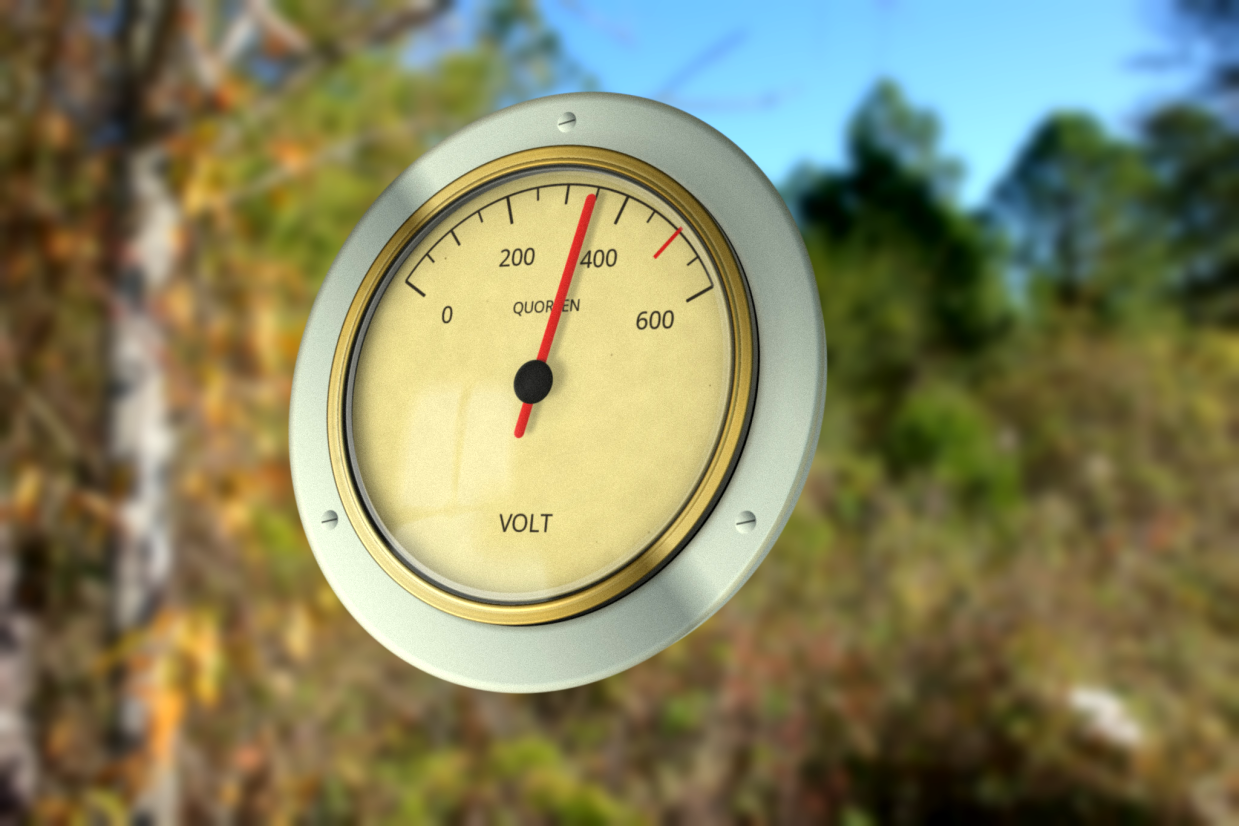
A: 350 V
